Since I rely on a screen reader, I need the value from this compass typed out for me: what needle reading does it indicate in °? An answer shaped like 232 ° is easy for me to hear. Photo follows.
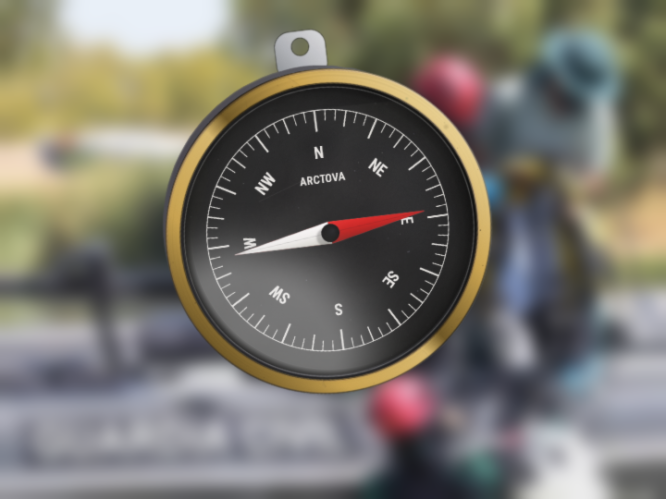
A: 85 °
